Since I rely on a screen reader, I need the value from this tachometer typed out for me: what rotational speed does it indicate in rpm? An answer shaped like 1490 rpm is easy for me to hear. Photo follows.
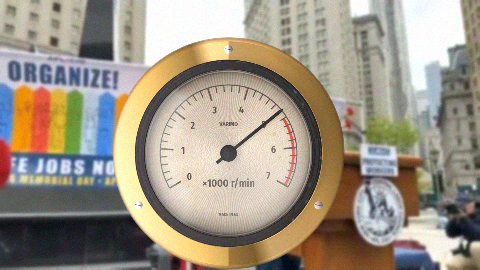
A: 5000 rpm
